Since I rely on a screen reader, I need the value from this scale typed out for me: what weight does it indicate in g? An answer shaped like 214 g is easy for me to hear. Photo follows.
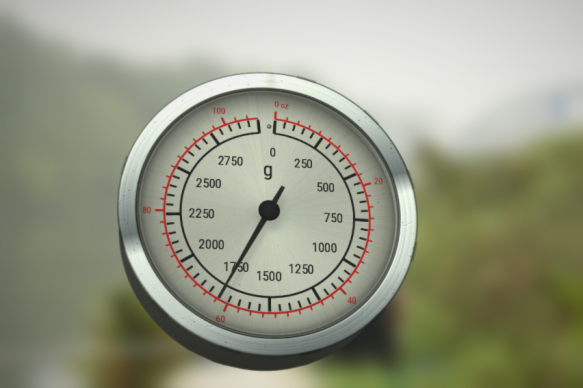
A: 1750 g
